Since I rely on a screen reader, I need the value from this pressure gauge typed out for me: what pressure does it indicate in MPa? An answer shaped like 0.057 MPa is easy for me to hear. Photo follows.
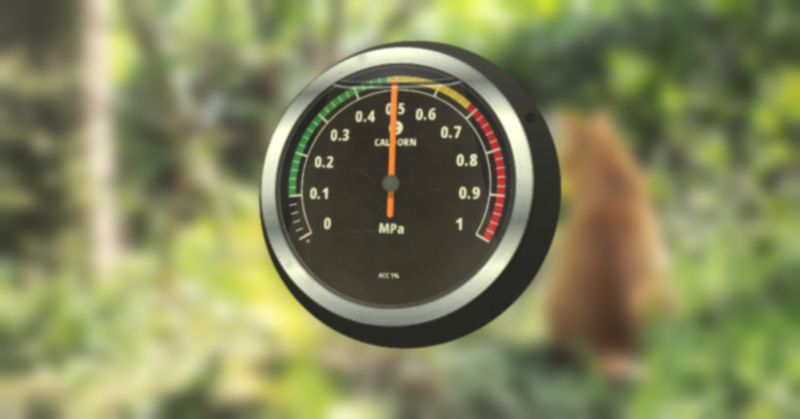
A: 0.5 MPa
